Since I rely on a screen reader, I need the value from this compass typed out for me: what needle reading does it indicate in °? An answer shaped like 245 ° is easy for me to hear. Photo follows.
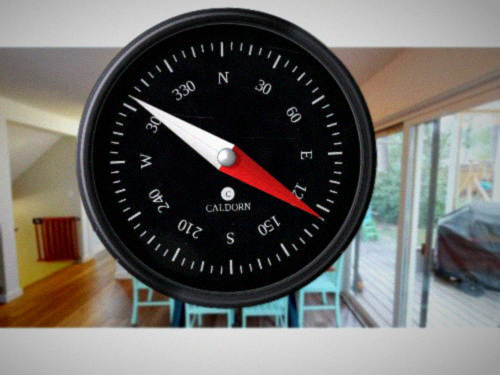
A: 125 °
